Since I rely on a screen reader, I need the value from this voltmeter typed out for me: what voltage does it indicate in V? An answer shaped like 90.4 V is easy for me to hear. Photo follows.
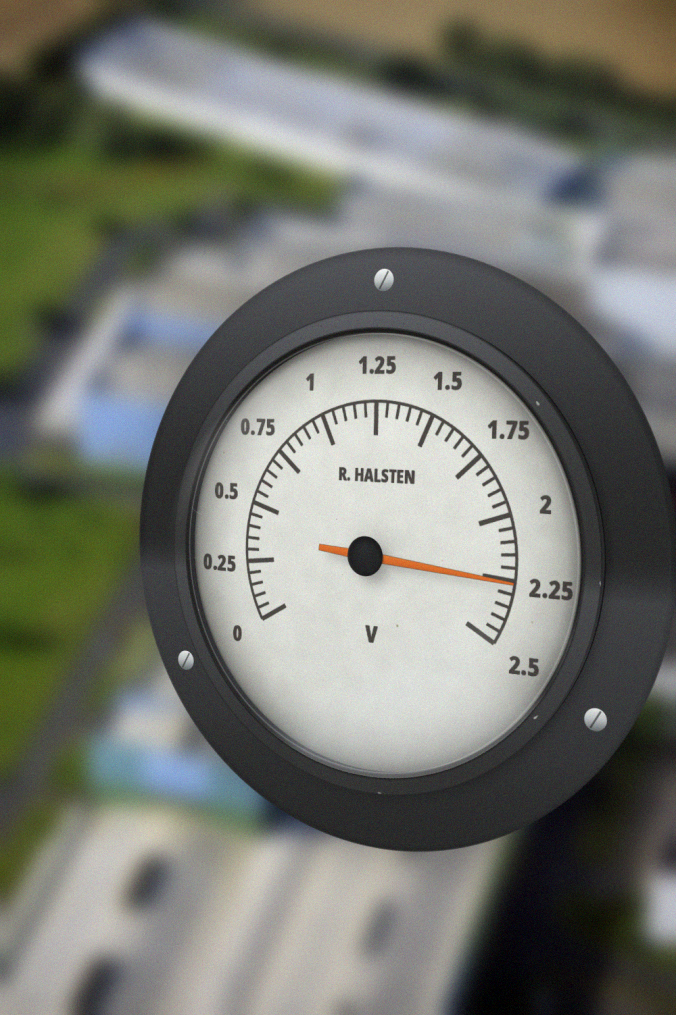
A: 2.25 V
